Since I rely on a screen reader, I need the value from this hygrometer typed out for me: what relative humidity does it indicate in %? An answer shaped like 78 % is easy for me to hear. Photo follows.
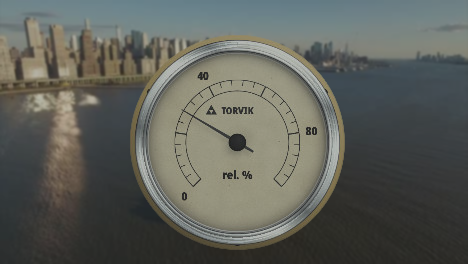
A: 28 %
